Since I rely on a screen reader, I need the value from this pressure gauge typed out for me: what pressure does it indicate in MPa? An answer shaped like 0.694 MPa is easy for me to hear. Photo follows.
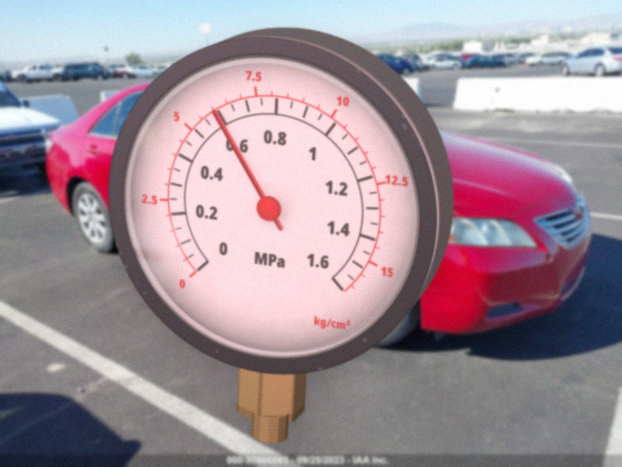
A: 0.6 MPa
